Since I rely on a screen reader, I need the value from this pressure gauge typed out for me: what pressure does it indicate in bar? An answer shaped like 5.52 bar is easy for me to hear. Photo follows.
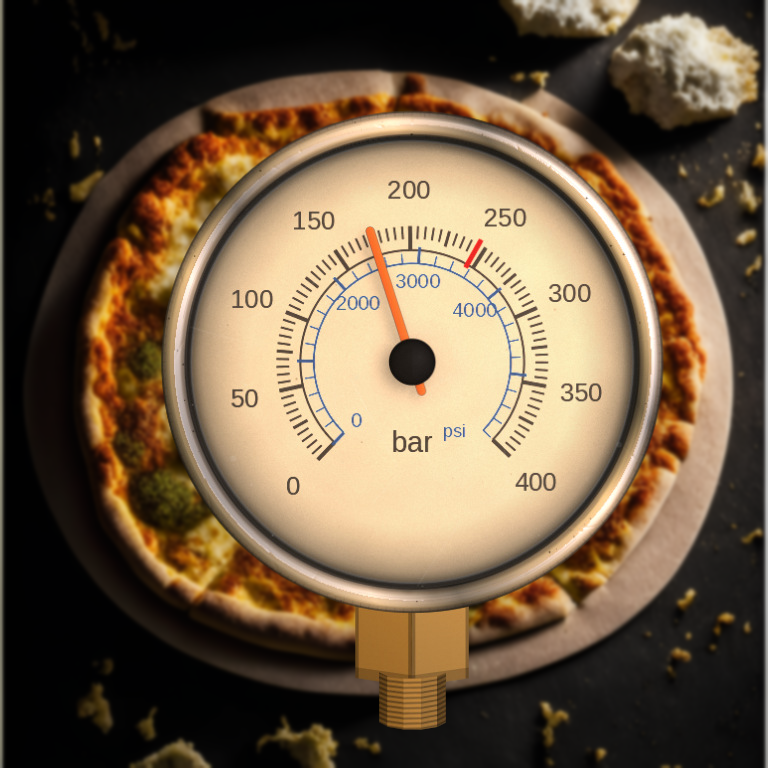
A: 175 bar
